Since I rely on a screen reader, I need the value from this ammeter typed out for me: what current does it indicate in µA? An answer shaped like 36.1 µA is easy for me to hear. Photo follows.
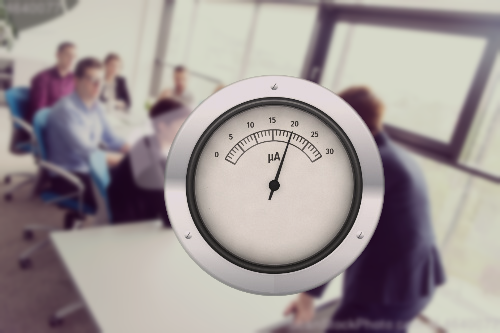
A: 20 µA
